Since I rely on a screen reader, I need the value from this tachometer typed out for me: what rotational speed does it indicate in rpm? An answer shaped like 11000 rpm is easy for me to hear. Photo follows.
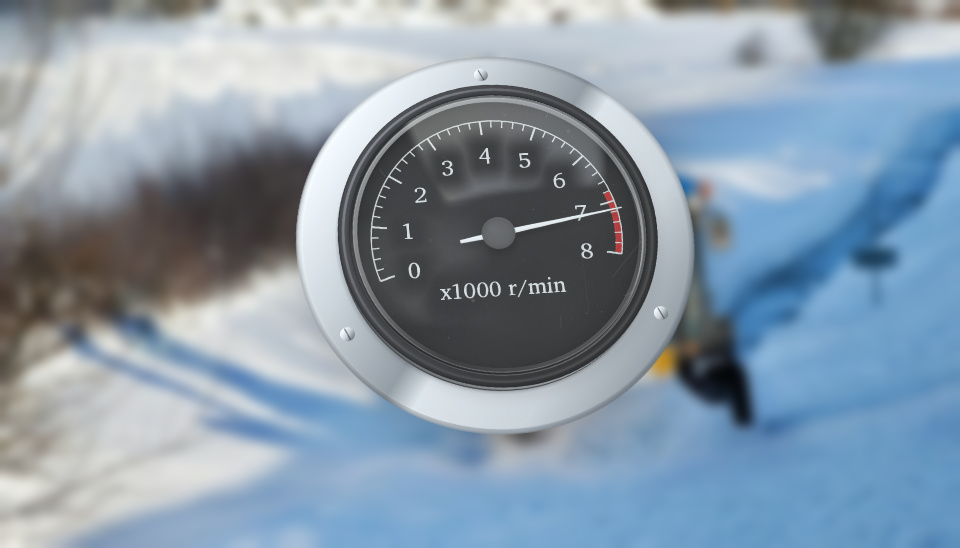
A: 7200 rpm
